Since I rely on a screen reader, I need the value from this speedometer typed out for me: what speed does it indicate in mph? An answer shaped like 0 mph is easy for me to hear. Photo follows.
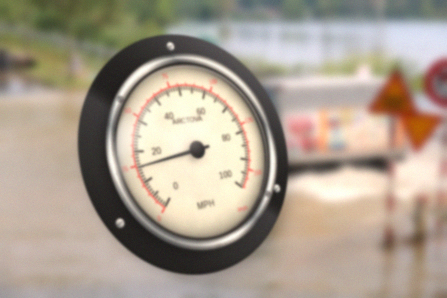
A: 15 mph
